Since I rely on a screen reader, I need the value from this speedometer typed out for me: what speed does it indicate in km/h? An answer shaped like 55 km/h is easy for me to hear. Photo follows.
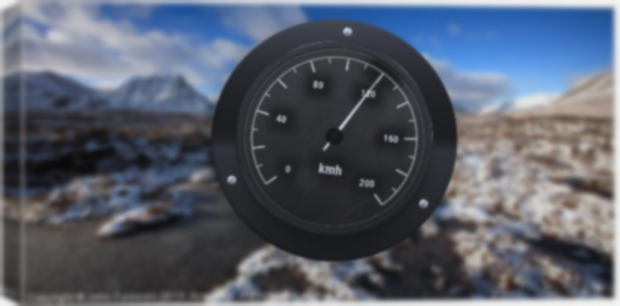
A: 120 km/h
